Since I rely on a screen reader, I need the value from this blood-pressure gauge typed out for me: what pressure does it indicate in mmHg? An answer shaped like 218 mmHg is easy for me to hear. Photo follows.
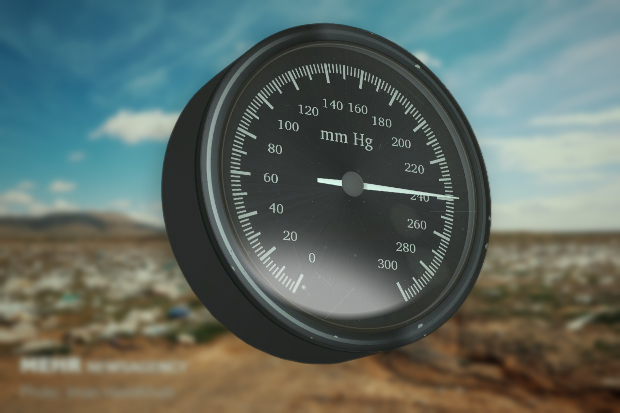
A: 240 mmHg
